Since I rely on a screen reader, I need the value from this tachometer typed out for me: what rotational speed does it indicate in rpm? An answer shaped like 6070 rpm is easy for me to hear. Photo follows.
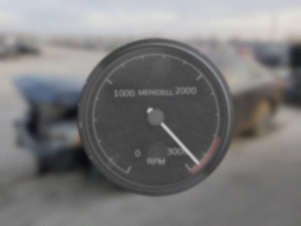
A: 2900 rpm
